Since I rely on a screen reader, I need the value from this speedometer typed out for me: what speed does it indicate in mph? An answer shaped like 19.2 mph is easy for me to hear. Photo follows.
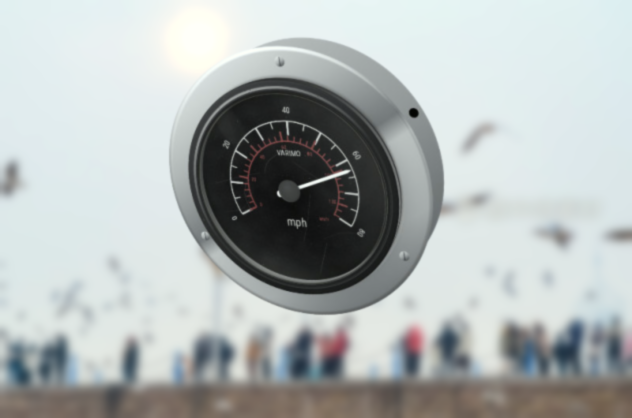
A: 62.5 mph
